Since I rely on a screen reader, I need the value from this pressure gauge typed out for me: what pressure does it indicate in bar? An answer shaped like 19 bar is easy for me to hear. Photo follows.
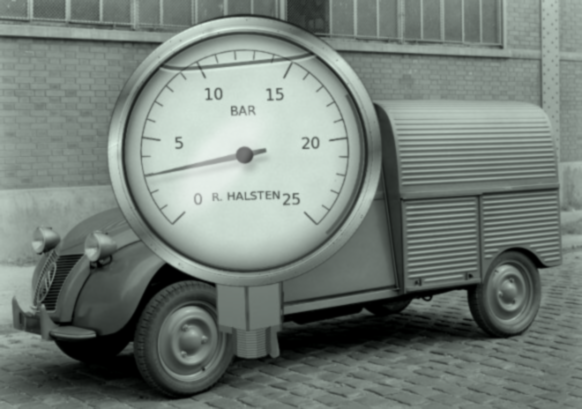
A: 3 bar
